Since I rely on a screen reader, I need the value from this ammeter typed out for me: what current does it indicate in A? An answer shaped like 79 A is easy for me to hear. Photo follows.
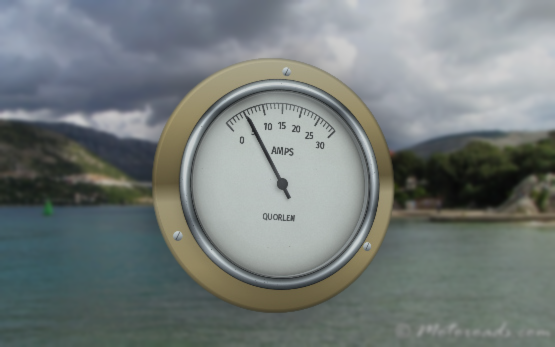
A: 5 A
